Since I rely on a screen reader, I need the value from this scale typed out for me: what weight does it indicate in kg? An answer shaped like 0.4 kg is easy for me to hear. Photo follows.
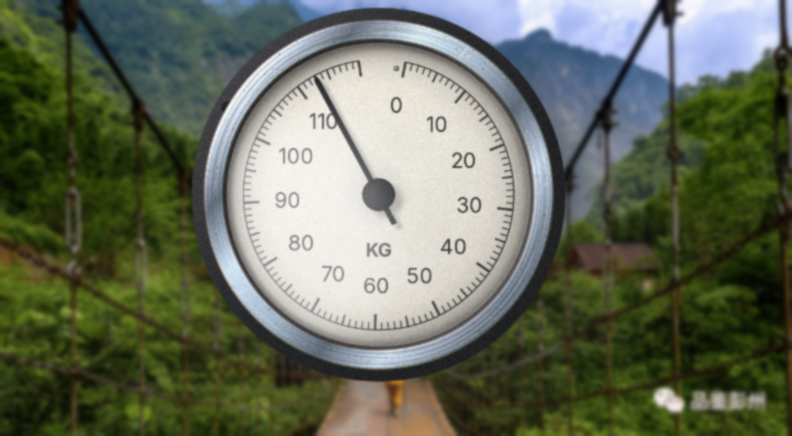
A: 113 kg
